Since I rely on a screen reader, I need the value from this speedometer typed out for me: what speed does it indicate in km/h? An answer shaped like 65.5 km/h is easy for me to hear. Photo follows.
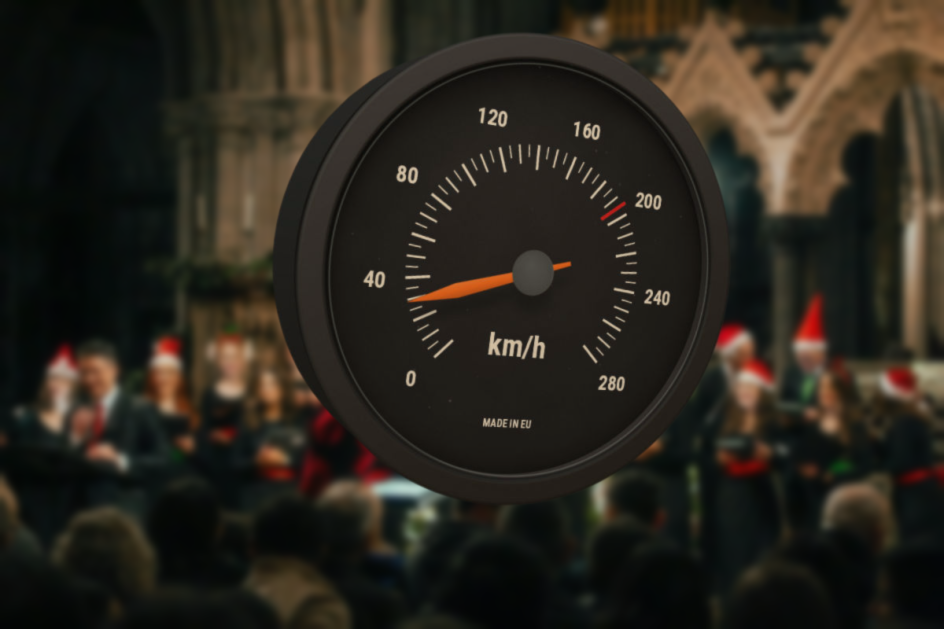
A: 30 km/h
